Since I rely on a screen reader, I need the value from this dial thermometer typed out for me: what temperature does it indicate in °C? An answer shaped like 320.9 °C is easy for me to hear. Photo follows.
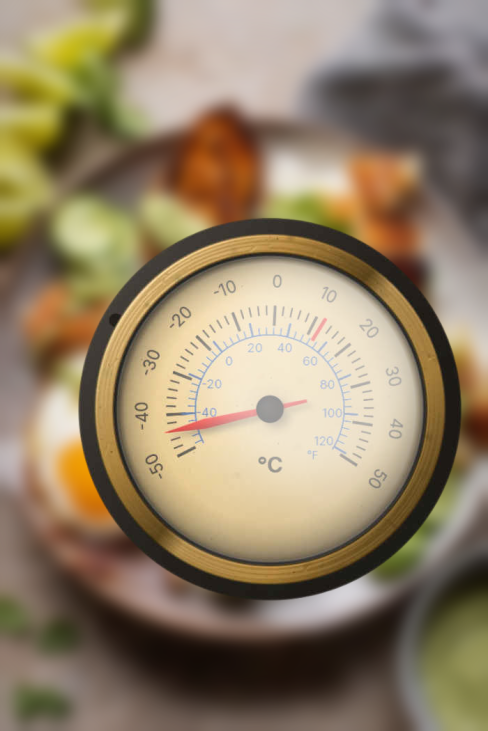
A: -44 °C
